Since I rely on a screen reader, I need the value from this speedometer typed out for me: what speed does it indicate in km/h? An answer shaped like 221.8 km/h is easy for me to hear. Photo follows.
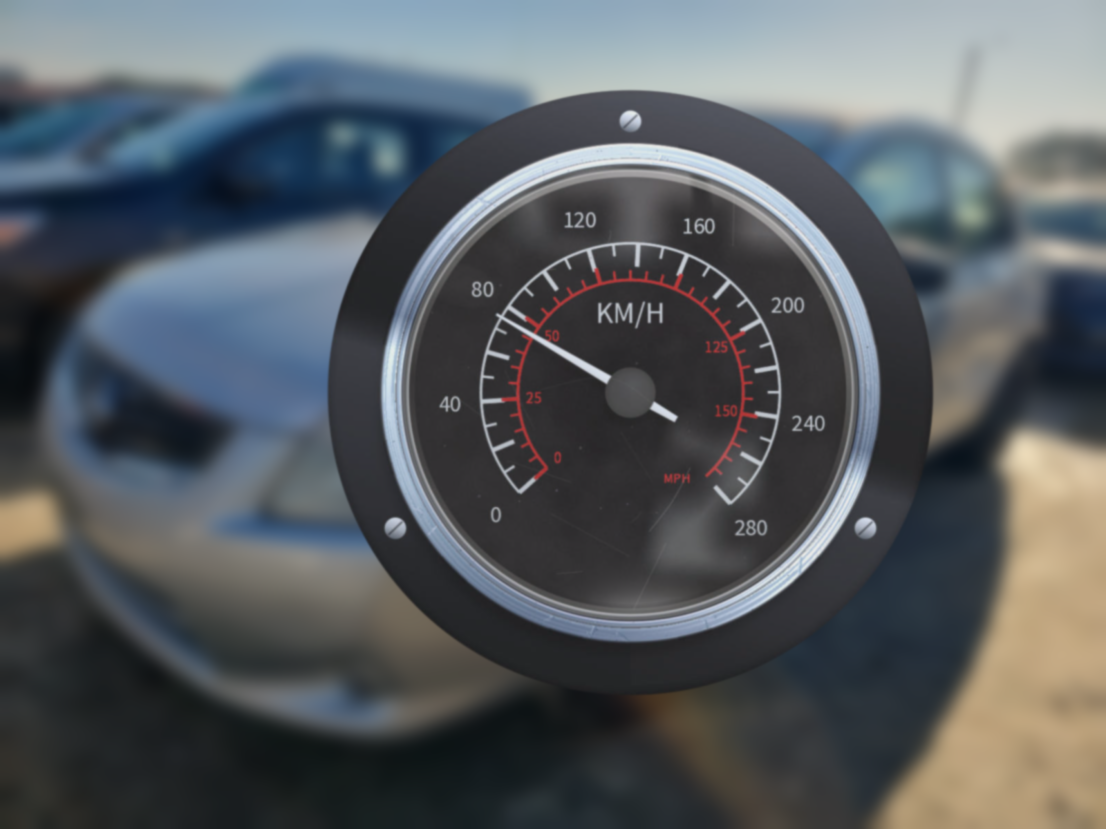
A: 75 km/h
